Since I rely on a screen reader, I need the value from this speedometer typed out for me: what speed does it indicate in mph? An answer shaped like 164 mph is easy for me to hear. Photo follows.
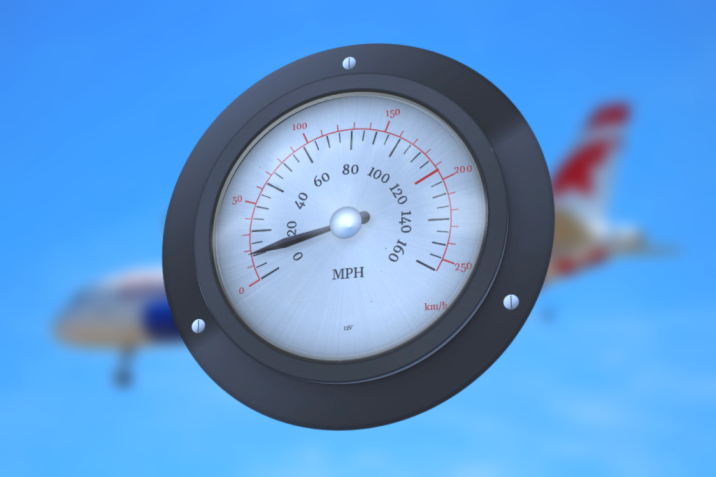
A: 10 mph
